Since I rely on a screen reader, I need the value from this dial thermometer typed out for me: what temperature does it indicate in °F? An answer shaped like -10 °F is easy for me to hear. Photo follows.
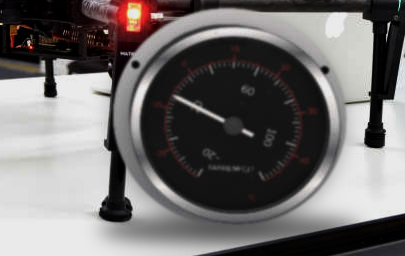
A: 20 °F
